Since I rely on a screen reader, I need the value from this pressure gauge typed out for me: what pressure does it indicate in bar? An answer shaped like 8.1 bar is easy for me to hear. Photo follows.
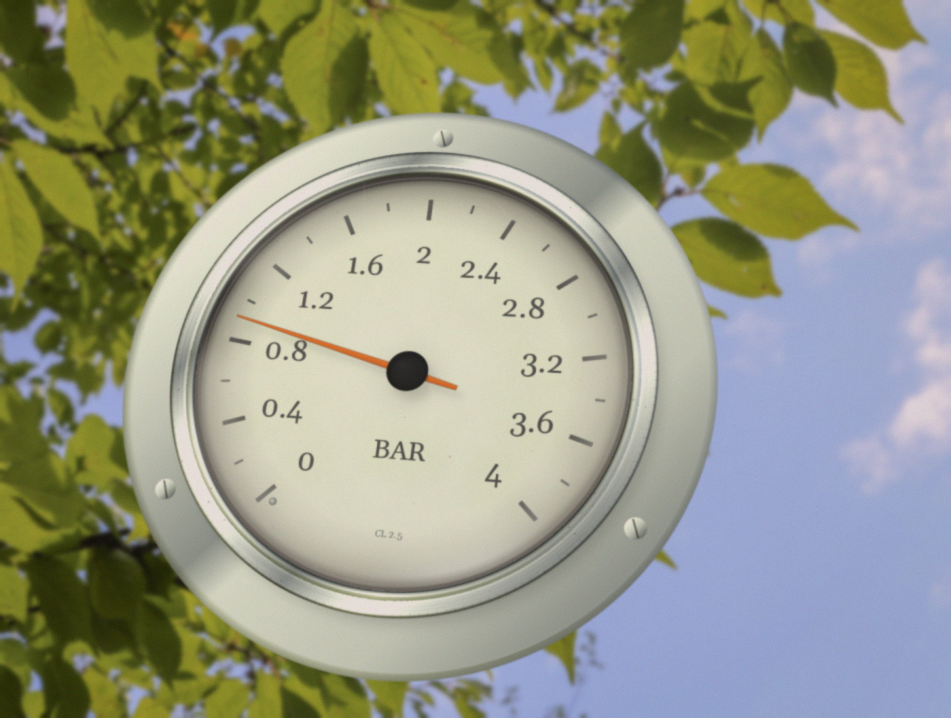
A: 0.9 bar
